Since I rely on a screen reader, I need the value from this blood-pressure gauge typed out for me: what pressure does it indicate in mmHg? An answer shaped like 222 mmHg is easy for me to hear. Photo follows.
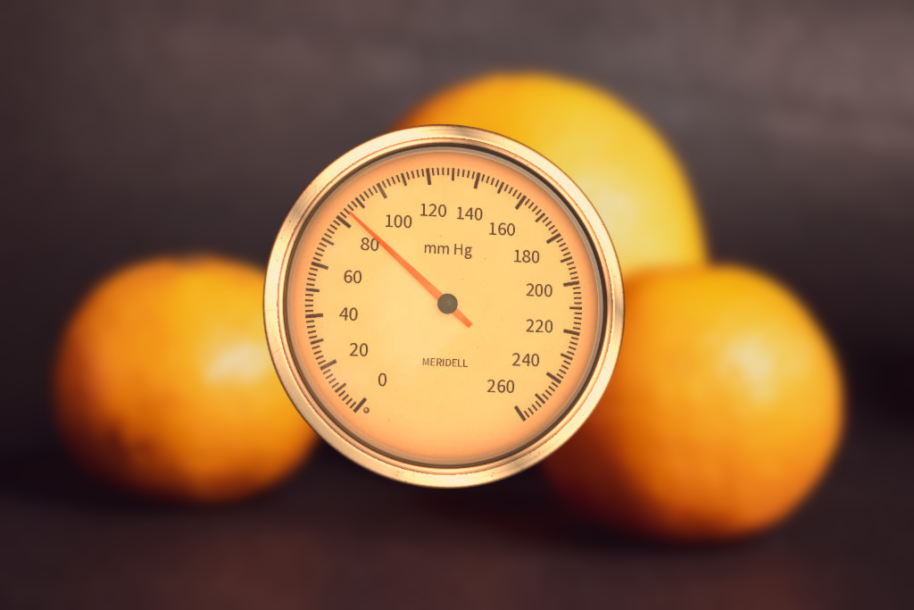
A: 84 mmHg
